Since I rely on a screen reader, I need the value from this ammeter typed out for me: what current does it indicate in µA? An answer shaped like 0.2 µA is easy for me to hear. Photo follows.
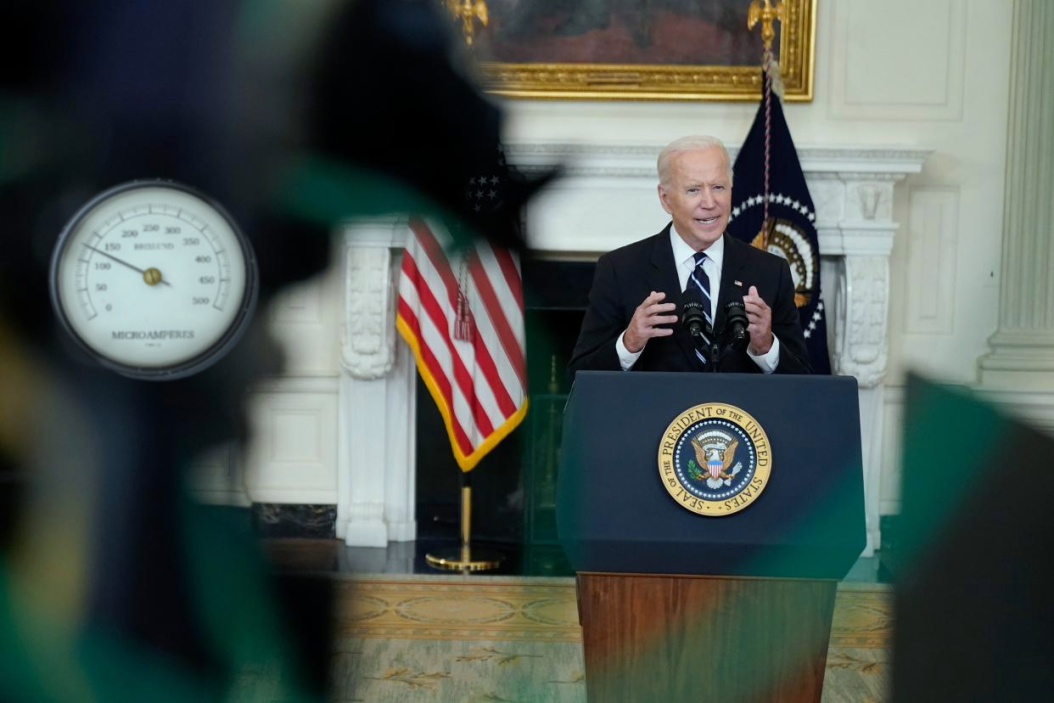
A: 125 µA
